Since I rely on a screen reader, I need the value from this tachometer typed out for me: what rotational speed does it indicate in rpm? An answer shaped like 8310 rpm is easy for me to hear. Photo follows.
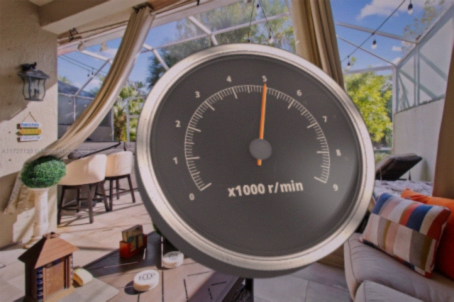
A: 5000 rpm
